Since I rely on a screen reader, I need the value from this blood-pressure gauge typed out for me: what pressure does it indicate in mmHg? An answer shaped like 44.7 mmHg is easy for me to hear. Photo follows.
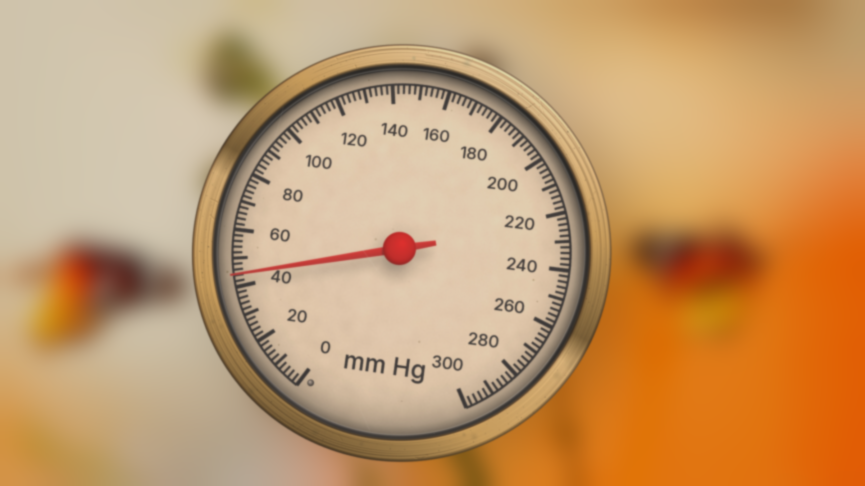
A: 44 mmHg
